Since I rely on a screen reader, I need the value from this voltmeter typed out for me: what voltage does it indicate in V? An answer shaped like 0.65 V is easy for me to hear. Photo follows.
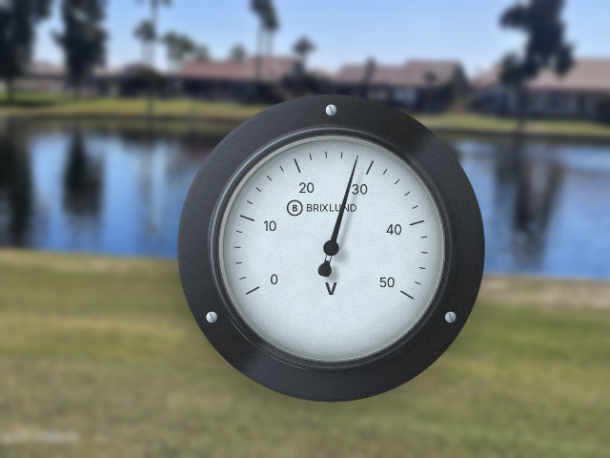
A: 28 V
